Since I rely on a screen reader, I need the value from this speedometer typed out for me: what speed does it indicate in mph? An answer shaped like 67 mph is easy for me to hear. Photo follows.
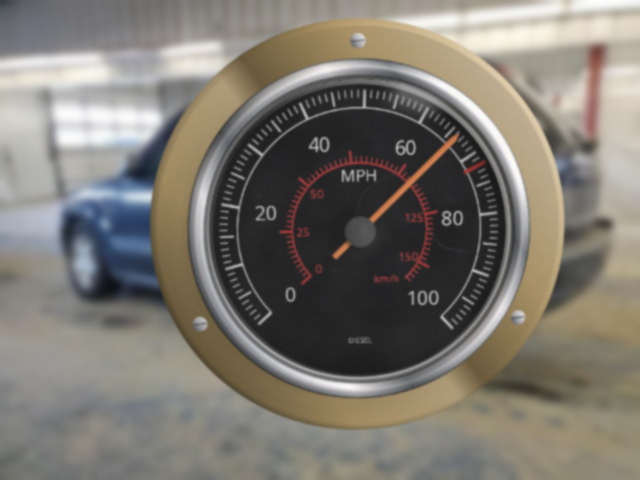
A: 66 mph
